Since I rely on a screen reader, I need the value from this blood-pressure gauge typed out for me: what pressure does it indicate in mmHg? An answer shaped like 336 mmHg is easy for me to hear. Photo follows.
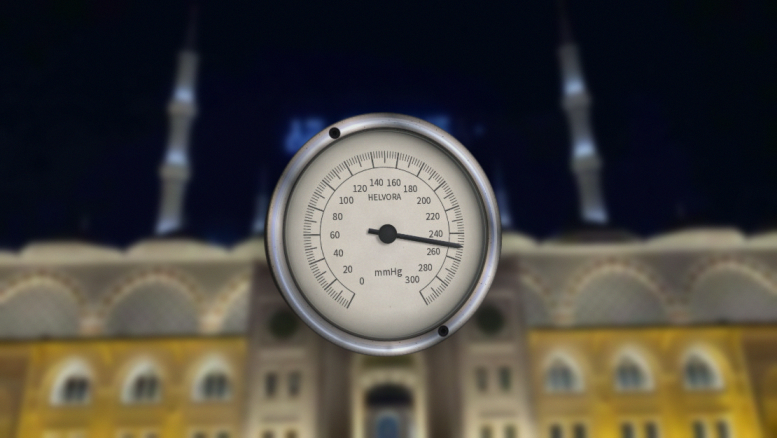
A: 250 mmHg
